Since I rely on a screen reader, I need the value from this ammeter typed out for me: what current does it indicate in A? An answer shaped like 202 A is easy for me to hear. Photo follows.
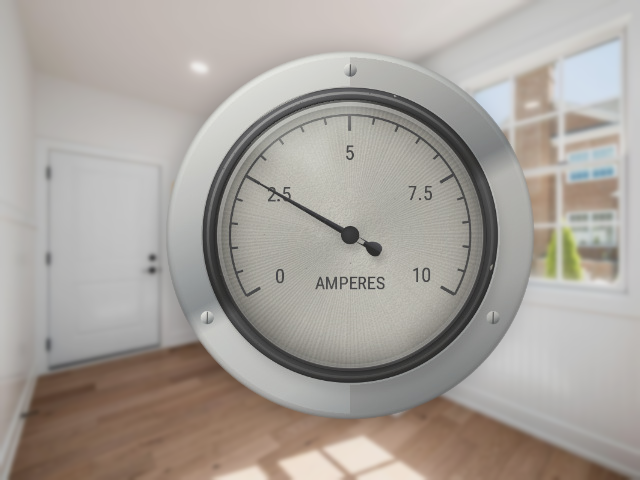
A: 2.5 A
